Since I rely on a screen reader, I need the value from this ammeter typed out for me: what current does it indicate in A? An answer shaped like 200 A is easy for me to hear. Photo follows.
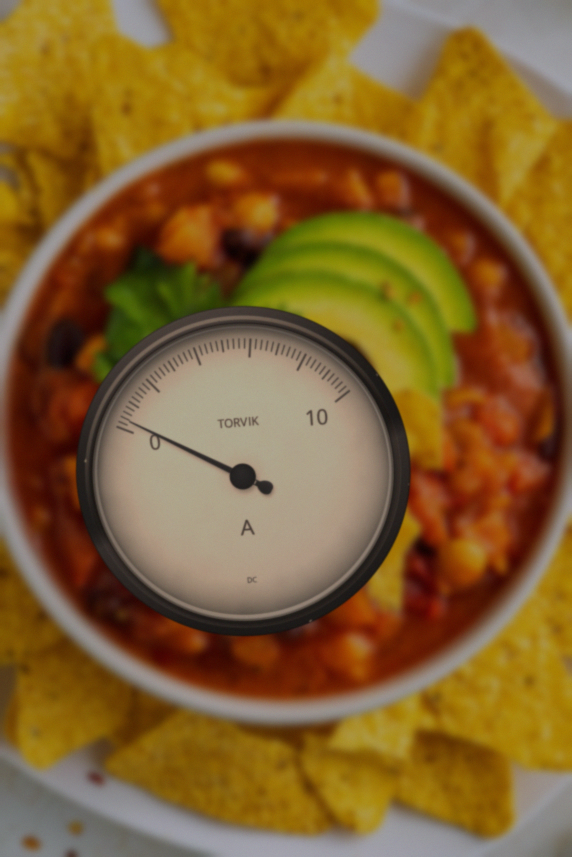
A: 0.4 A
